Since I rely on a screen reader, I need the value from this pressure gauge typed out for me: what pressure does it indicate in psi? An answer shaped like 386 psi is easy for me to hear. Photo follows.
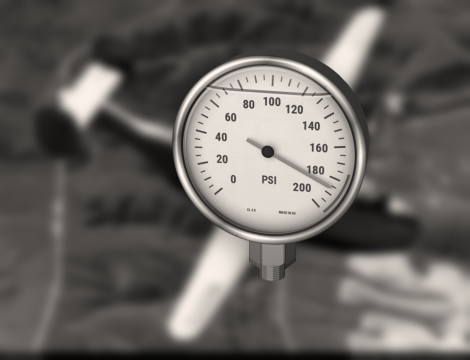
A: 185 psi
